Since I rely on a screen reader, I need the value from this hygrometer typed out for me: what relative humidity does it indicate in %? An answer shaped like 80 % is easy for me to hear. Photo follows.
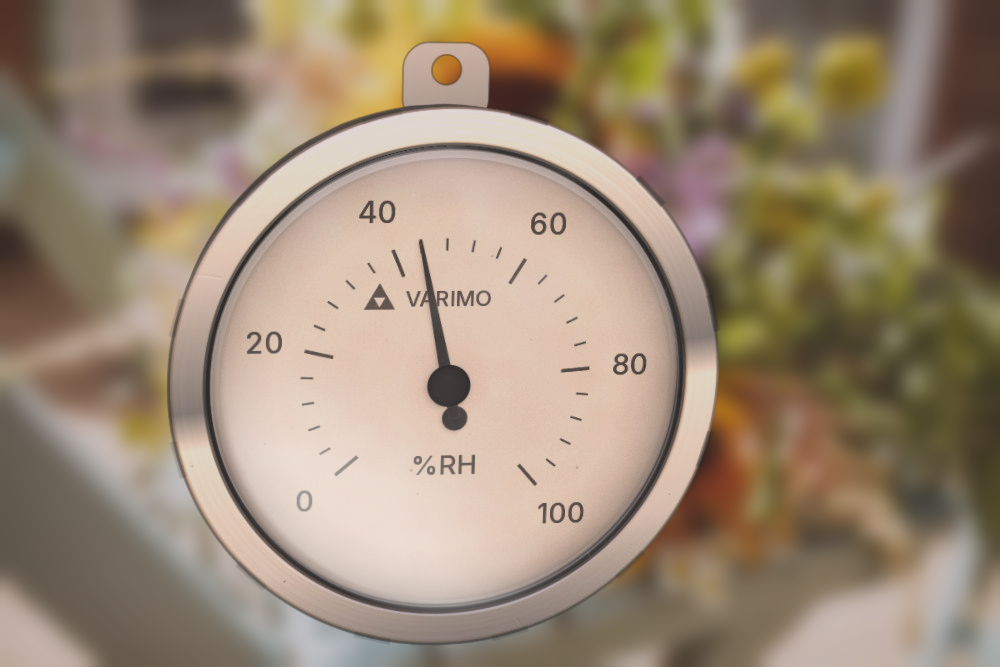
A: 44 %
